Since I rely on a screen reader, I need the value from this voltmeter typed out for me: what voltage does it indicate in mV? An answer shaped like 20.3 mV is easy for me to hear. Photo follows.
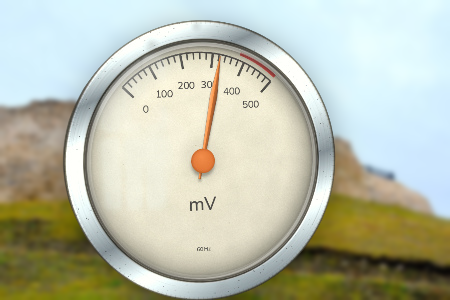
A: 320 mV
